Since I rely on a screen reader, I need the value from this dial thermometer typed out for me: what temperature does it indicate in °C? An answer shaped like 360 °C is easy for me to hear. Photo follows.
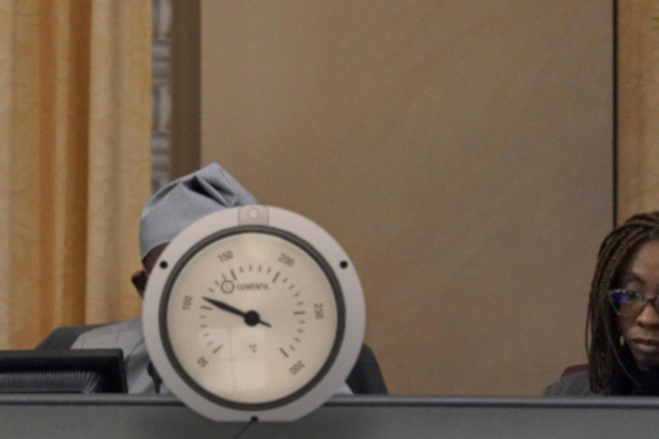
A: 110 °C
